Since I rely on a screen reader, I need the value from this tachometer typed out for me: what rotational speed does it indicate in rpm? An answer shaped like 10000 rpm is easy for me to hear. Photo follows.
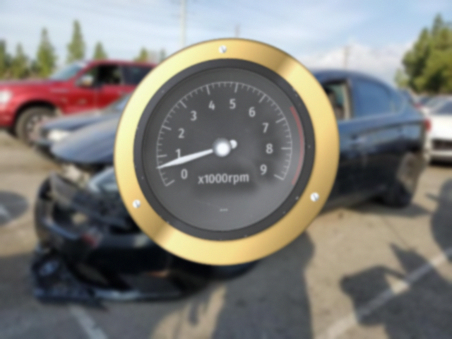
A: 600 rpm
